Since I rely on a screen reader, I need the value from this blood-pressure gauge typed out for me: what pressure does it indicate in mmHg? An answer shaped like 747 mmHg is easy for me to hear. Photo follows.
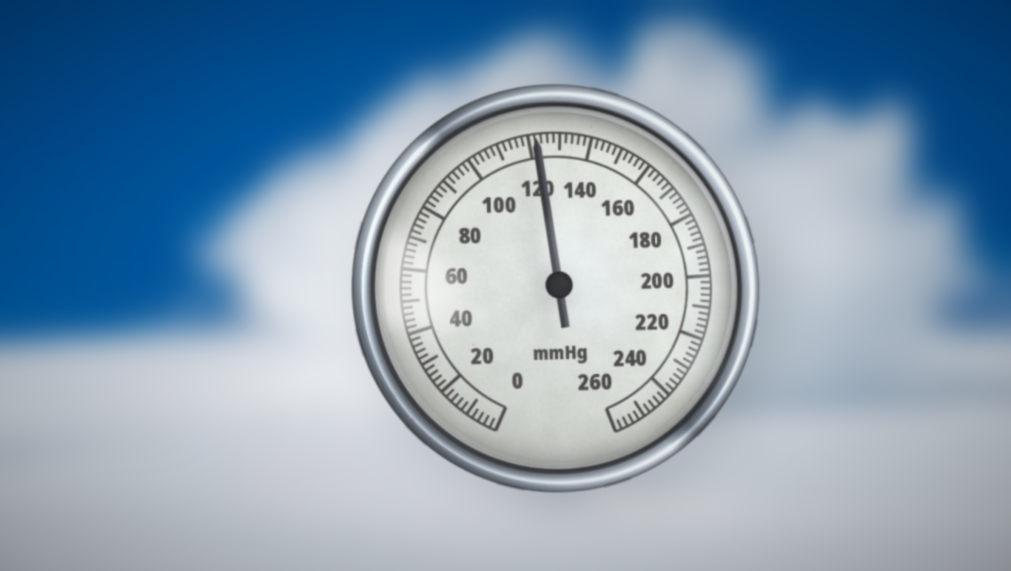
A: 122 mmHg
